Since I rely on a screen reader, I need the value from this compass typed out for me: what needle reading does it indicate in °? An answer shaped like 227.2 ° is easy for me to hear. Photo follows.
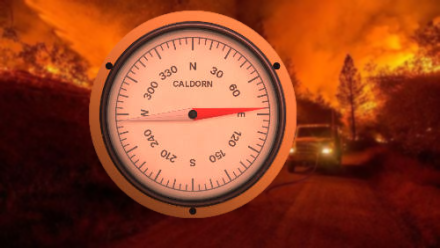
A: 85 °
